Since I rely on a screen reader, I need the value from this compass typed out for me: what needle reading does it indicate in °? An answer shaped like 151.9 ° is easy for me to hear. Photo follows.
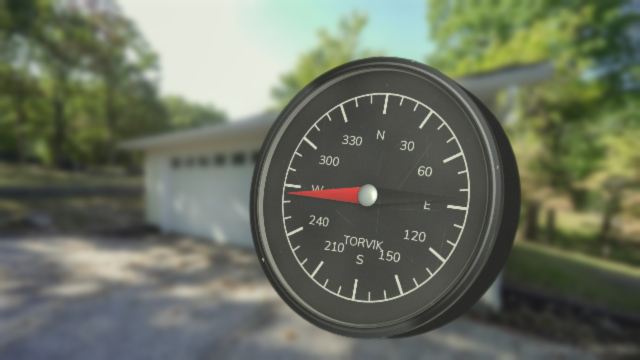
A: 265 °
